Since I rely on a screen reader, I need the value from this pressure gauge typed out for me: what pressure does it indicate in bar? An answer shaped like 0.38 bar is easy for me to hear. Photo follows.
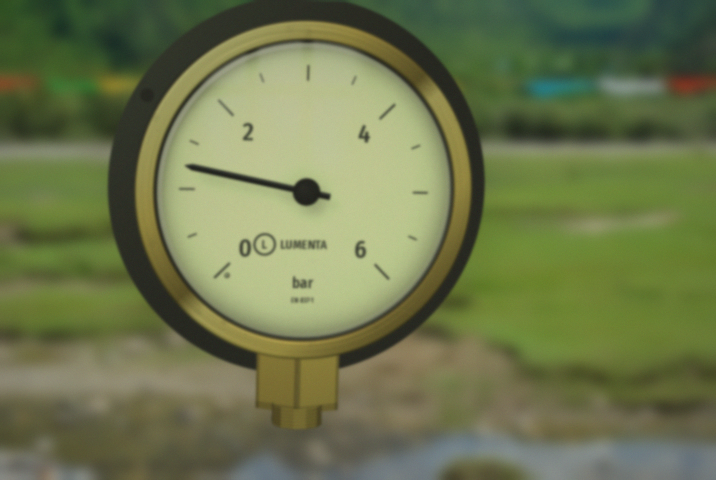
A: 1.25 bar
